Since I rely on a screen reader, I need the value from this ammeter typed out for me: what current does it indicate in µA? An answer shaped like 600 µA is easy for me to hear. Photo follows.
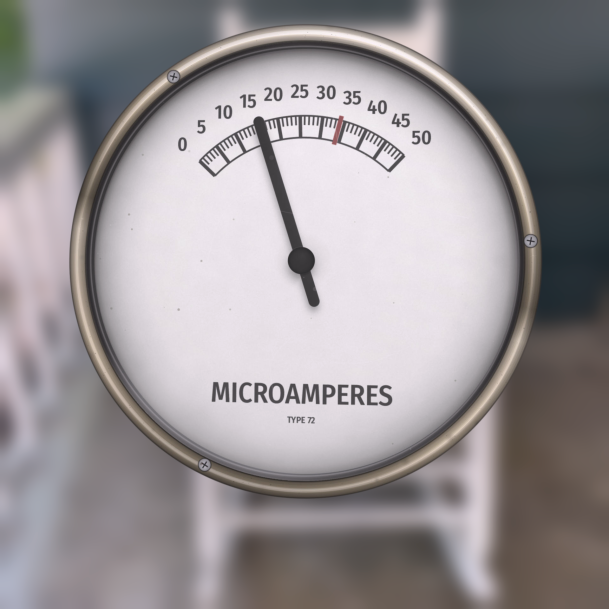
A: 16 µA
